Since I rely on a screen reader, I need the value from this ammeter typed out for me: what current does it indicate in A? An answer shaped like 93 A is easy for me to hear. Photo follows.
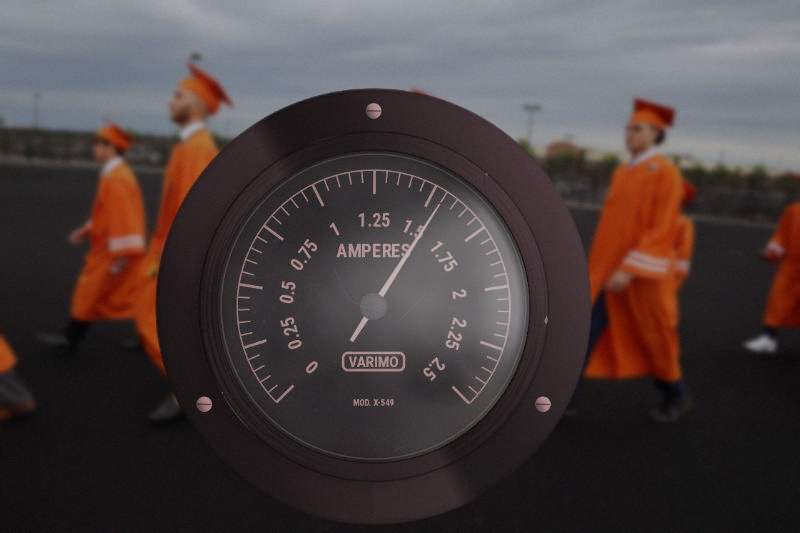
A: 1.55 A
